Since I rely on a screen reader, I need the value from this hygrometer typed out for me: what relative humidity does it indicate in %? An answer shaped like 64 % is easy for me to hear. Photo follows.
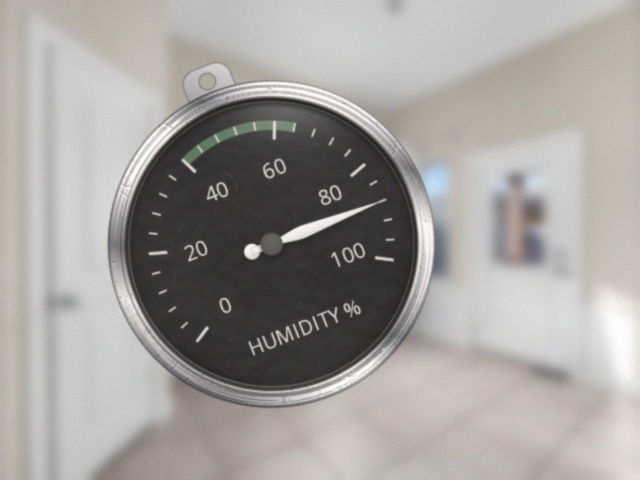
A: 88 %
